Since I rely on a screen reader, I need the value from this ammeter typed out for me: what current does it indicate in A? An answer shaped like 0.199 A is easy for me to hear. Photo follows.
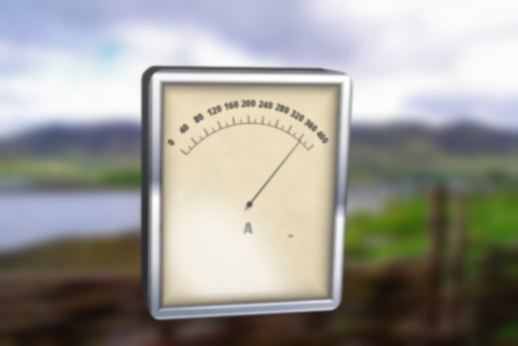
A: 360 A
